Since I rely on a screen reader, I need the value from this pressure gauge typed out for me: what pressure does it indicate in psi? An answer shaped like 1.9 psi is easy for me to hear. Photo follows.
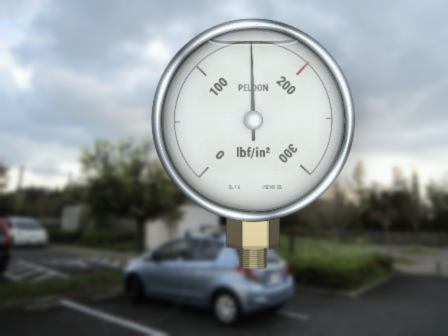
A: 150 psi
